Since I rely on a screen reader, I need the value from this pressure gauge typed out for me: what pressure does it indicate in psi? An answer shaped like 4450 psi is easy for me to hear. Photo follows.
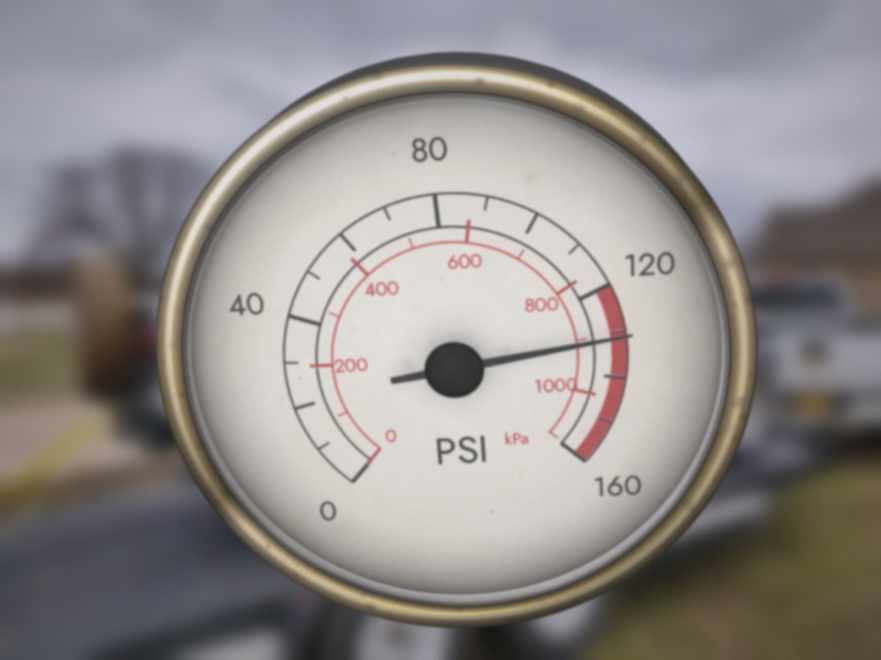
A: 130 psi
